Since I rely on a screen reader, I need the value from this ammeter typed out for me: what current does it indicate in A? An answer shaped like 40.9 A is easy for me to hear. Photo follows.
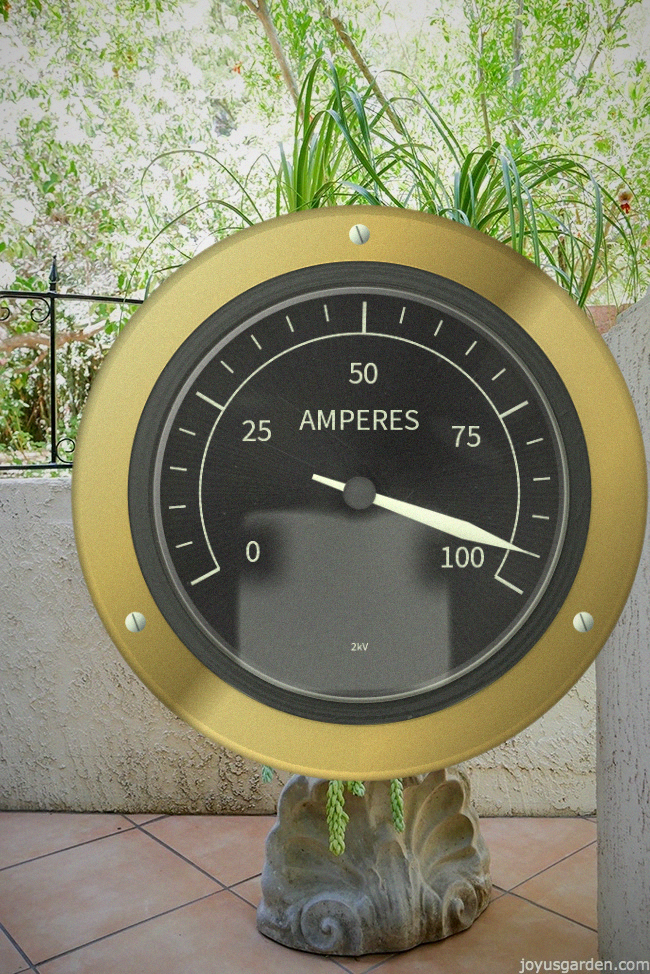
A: 95 A
